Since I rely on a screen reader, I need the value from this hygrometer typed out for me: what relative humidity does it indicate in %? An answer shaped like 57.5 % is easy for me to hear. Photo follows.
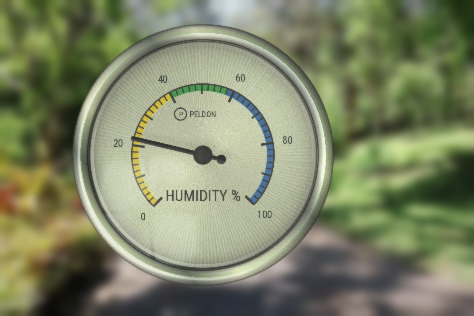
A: 22 %
